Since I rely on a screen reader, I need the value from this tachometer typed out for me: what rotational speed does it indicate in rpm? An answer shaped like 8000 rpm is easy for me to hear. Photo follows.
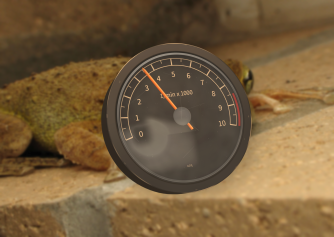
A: 3500 rpm
